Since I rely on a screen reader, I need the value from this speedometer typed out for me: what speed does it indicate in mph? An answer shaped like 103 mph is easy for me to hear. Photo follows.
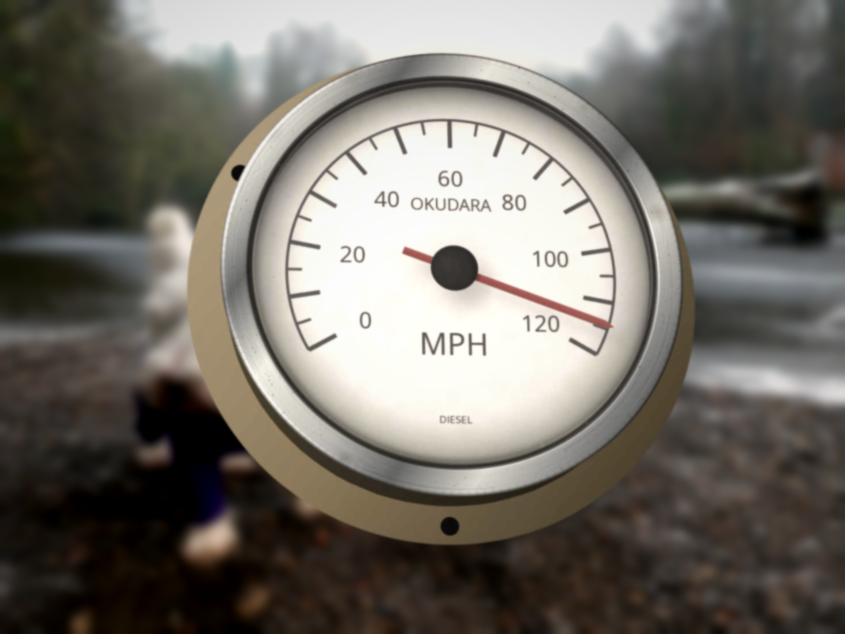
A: 115 mph
